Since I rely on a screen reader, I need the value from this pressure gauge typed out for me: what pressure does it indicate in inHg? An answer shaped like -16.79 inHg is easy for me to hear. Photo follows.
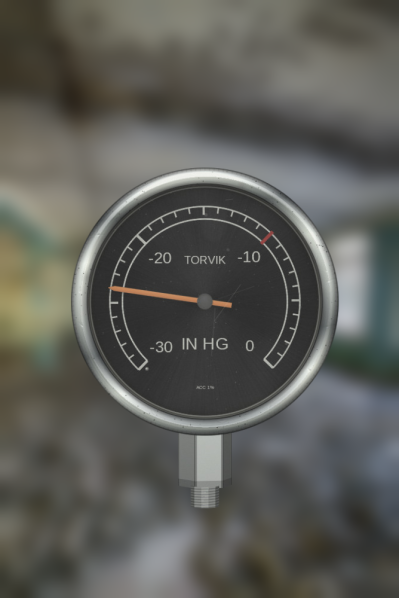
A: -24 inHg
